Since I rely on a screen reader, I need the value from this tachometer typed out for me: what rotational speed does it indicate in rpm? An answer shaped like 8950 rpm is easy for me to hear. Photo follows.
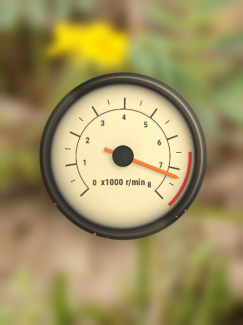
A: 7250 rpm
